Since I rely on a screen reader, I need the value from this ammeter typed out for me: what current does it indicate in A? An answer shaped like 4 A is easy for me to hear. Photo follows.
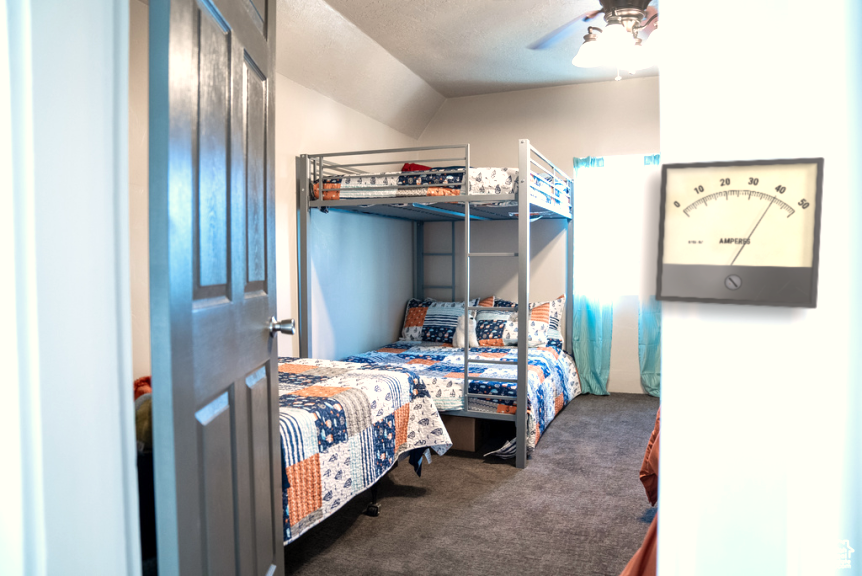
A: 40 A
